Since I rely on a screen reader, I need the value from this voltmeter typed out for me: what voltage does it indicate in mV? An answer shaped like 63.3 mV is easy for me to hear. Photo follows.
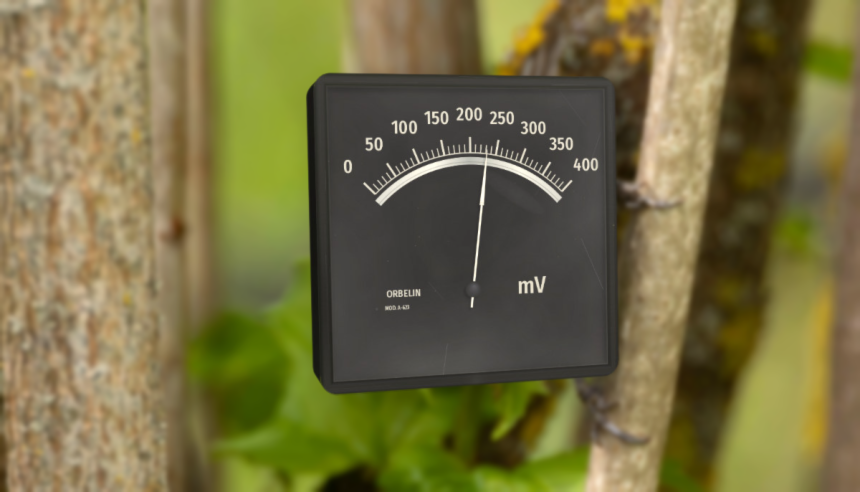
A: 230 mV
